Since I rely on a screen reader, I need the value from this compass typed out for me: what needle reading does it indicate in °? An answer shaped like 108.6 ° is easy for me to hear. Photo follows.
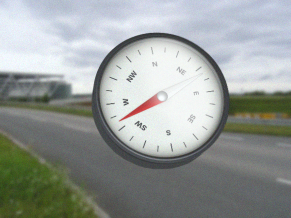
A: 247.5 °
